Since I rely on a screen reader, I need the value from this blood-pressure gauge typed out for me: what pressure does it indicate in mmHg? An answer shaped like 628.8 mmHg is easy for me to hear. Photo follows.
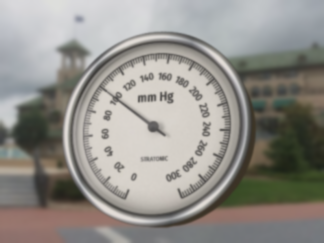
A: 100 mmHg
